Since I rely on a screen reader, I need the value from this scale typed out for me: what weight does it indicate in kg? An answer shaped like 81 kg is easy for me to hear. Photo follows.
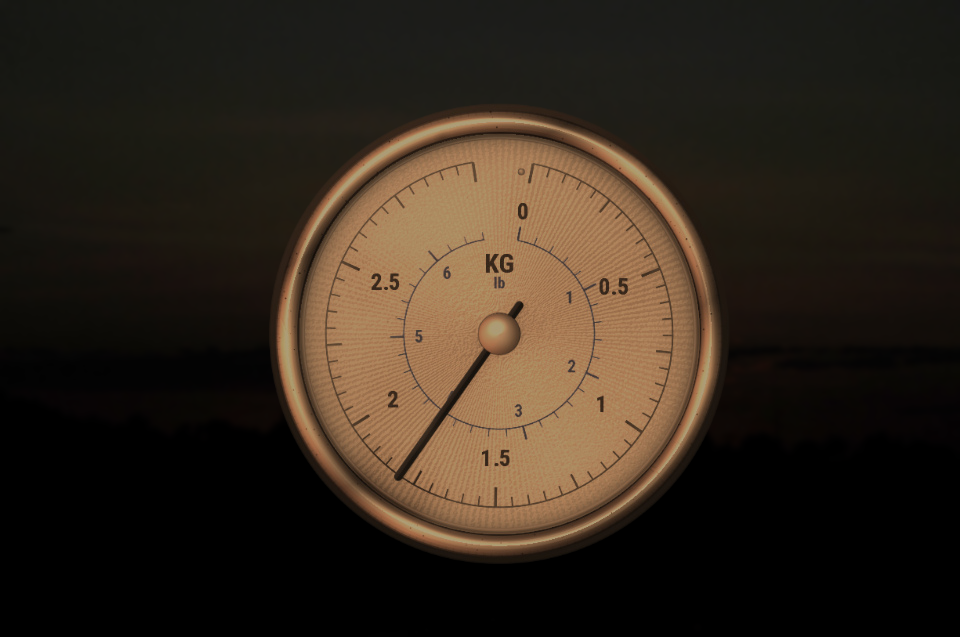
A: 1.8 kg
